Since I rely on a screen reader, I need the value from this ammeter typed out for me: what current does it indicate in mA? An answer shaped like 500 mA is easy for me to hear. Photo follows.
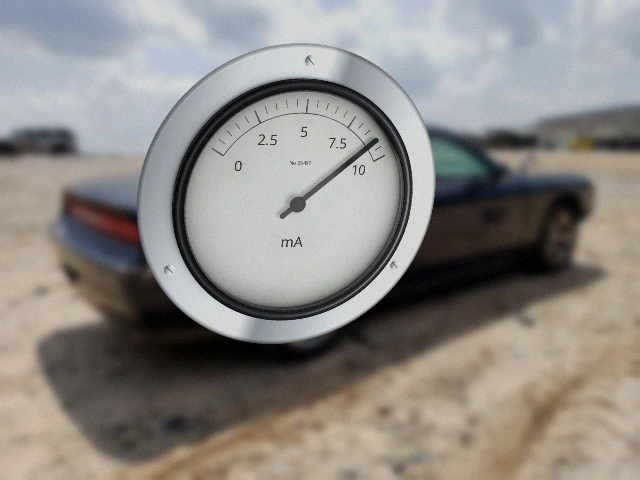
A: 9 mA
